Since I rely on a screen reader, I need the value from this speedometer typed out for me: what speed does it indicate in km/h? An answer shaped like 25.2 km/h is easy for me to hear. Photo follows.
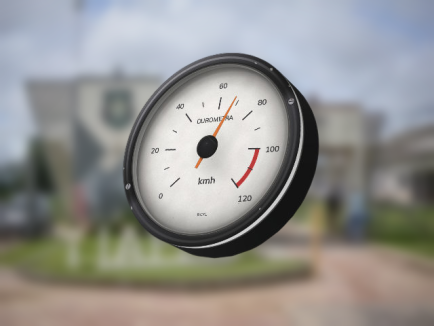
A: 70 km/h
